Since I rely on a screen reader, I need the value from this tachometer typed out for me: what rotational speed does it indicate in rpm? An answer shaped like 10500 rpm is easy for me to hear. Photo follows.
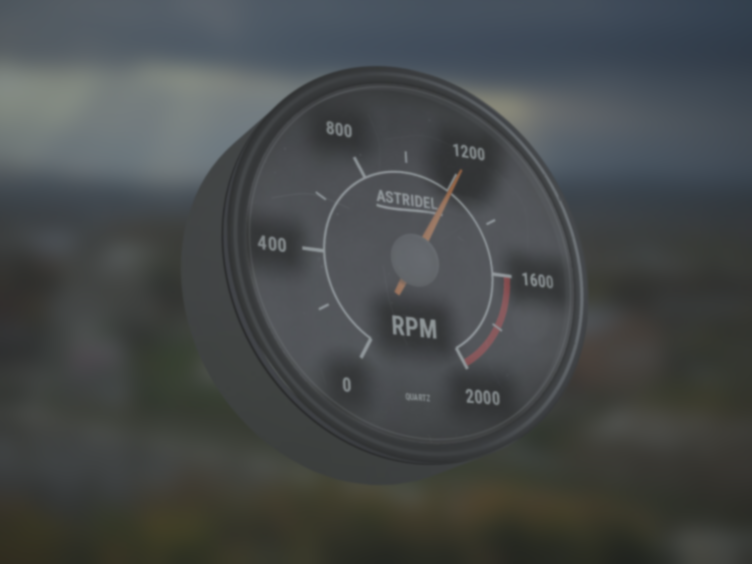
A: 1200 rpm
